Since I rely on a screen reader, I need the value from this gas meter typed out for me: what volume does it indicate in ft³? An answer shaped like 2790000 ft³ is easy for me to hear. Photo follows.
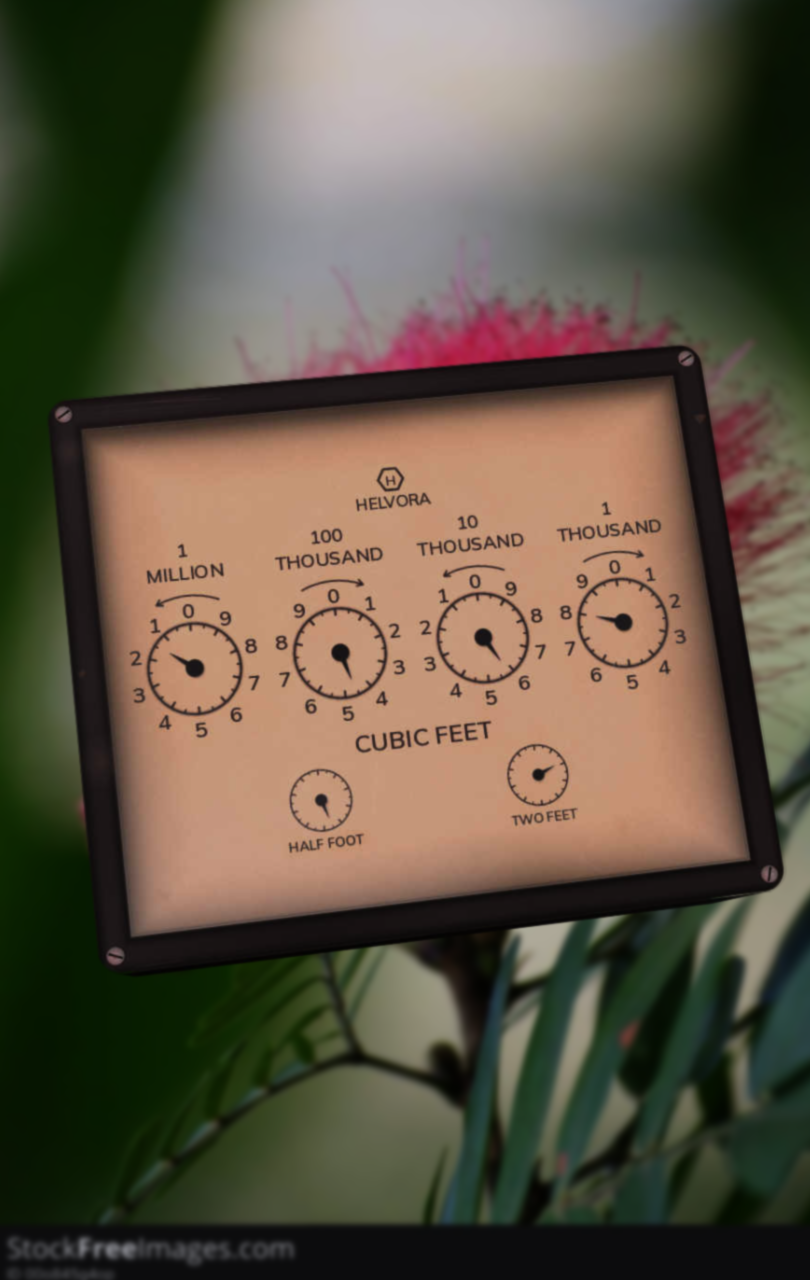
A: 145800 ft³
